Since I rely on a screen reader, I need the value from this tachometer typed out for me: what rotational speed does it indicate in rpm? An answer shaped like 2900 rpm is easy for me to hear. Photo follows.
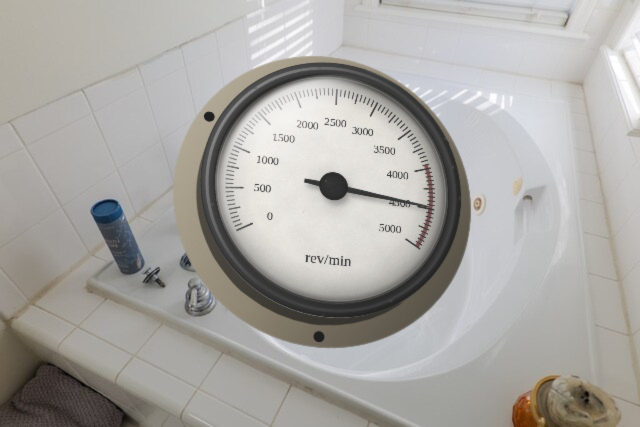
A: 4500 rpm
